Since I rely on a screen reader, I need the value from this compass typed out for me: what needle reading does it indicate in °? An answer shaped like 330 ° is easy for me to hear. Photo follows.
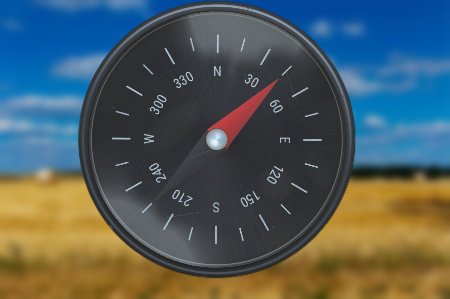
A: 45 °
